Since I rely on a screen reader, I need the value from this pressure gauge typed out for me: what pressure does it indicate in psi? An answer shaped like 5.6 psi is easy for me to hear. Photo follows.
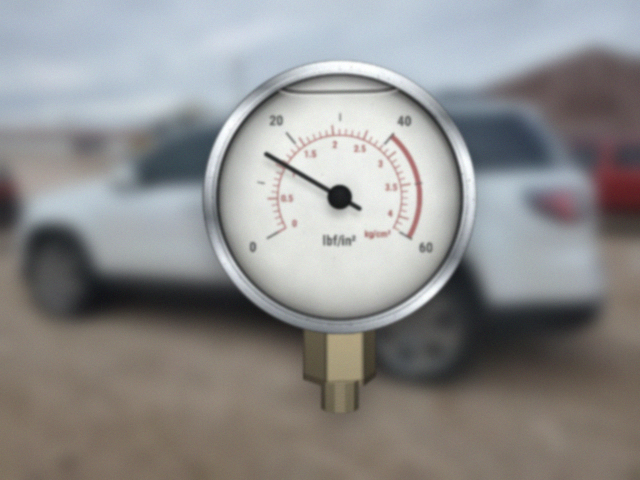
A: 15 psi
